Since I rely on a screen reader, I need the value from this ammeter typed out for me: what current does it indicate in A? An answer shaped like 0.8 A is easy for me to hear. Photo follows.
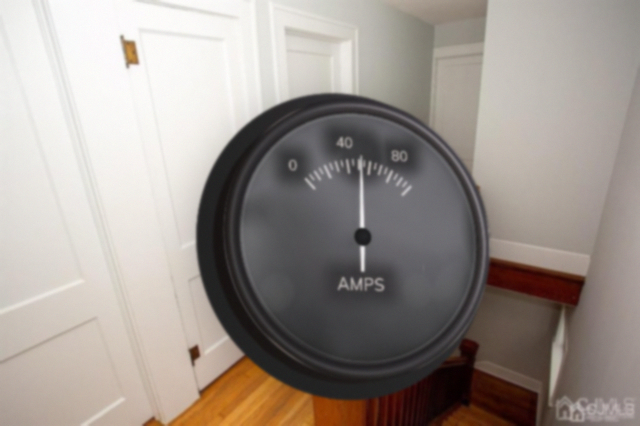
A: 50 A
